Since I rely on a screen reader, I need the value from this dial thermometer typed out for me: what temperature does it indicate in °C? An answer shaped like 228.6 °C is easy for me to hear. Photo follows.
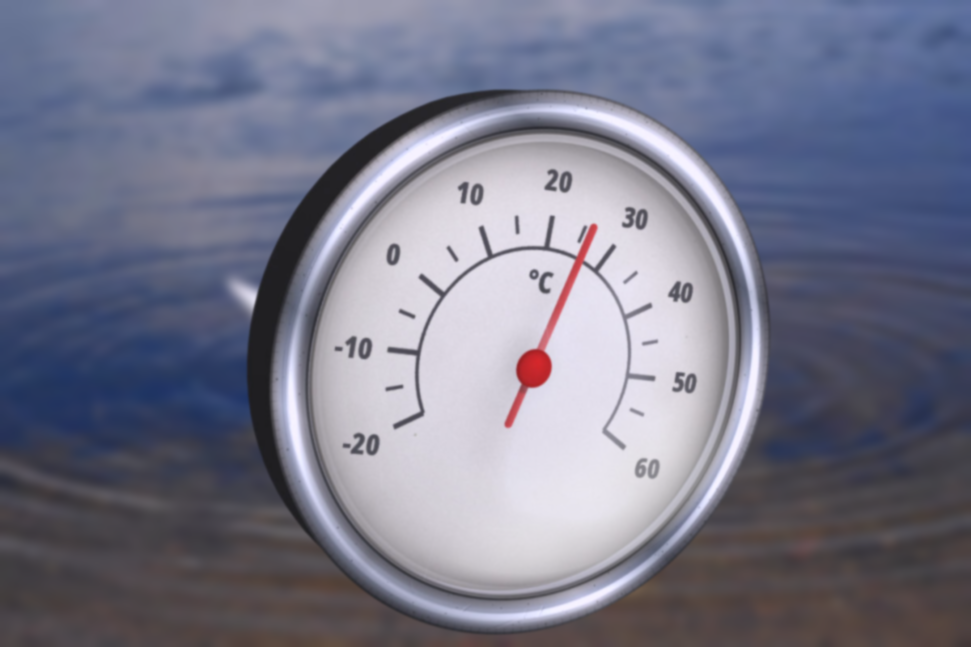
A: 25 °C
